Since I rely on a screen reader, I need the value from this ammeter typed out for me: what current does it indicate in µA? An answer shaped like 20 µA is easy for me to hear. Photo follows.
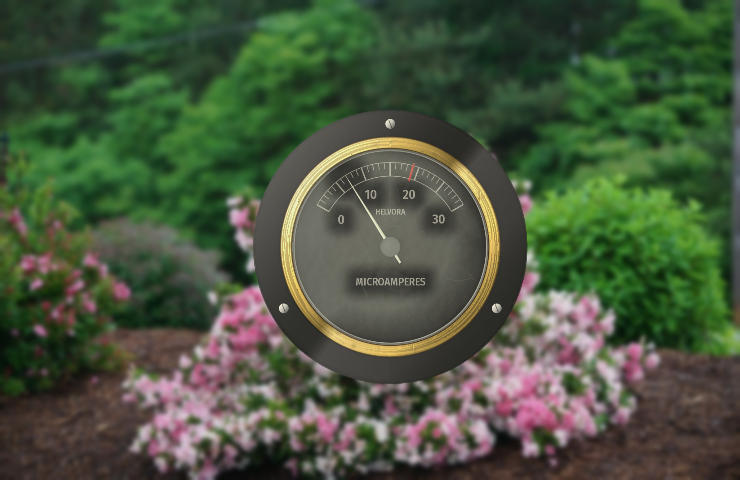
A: 7 µA
